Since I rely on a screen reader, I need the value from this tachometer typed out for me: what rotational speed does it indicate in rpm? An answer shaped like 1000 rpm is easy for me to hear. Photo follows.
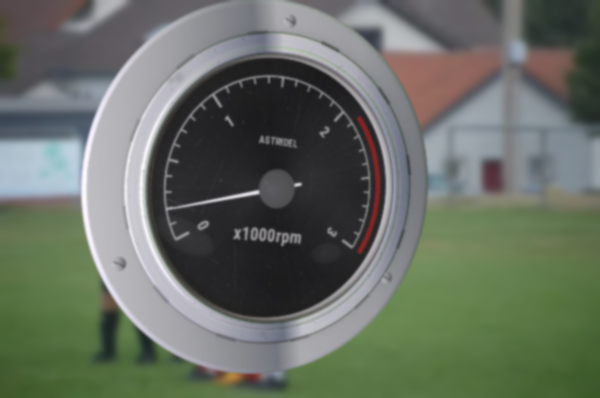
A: 200 rpm
